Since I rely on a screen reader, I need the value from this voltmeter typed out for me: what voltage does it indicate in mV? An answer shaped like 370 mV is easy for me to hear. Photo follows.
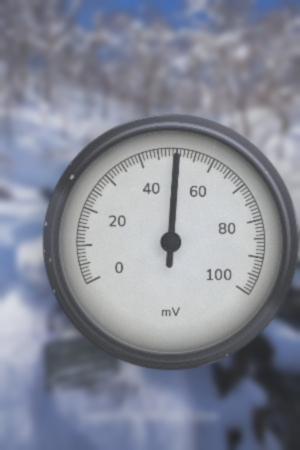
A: 50 mV
